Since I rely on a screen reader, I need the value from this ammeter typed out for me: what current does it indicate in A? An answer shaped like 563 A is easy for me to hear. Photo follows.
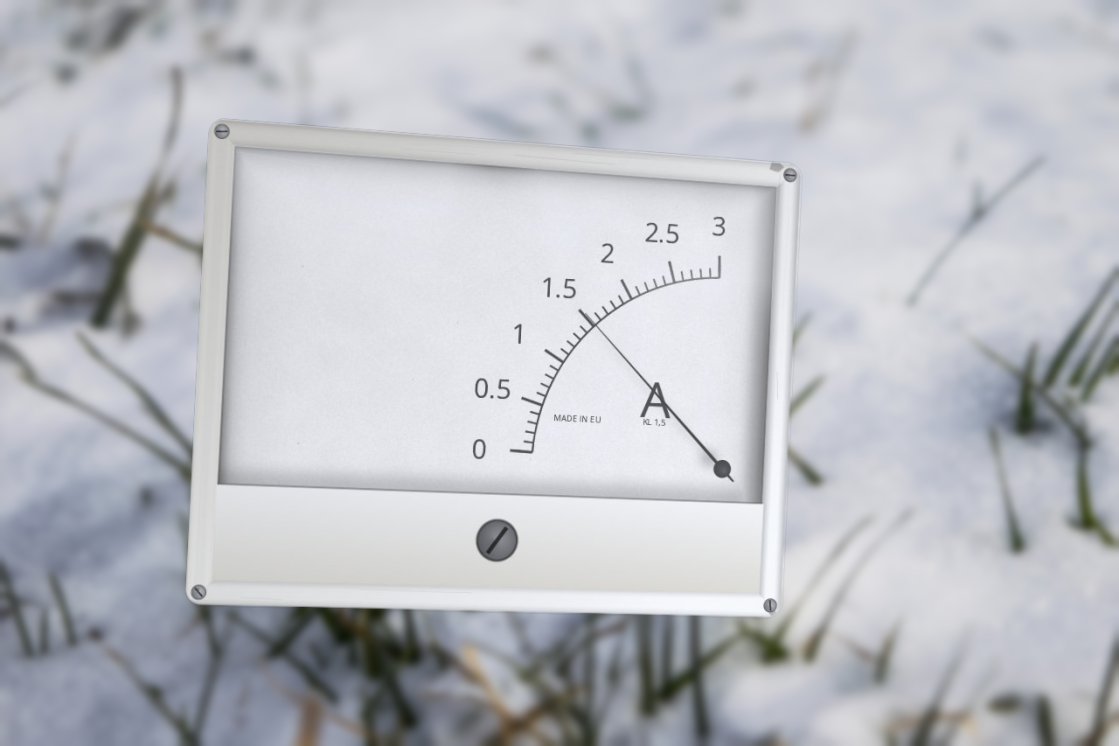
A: 1.5 A
